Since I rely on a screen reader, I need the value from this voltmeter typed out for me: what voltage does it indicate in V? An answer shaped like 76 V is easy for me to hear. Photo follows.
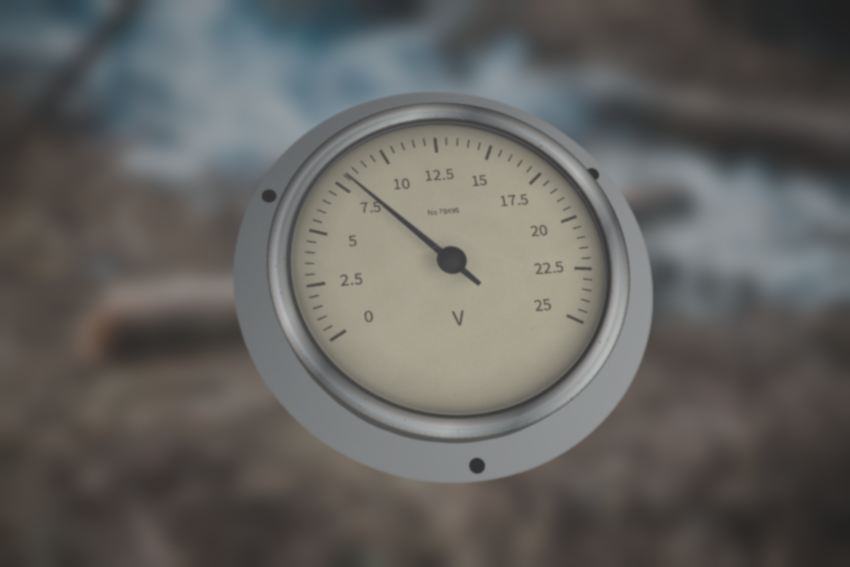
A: 8 V
